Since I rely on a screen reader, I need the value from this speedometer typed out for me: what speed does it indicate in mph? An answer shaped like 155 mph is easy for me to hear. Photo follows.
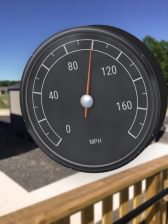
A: 100 mph
